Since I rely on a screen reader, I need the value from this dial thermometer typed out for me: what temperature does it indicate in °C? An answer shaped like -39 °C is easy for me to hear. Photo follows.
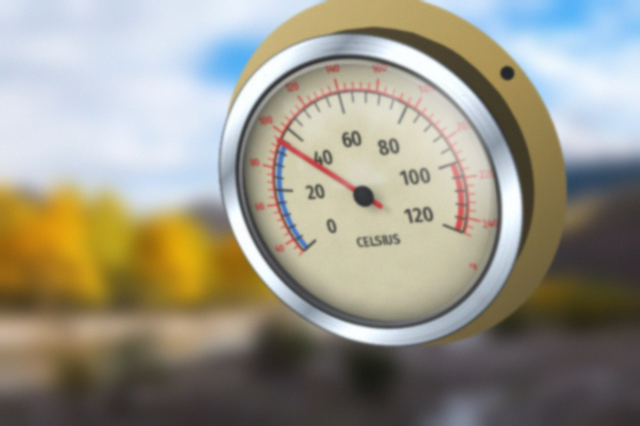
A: 36 °C
